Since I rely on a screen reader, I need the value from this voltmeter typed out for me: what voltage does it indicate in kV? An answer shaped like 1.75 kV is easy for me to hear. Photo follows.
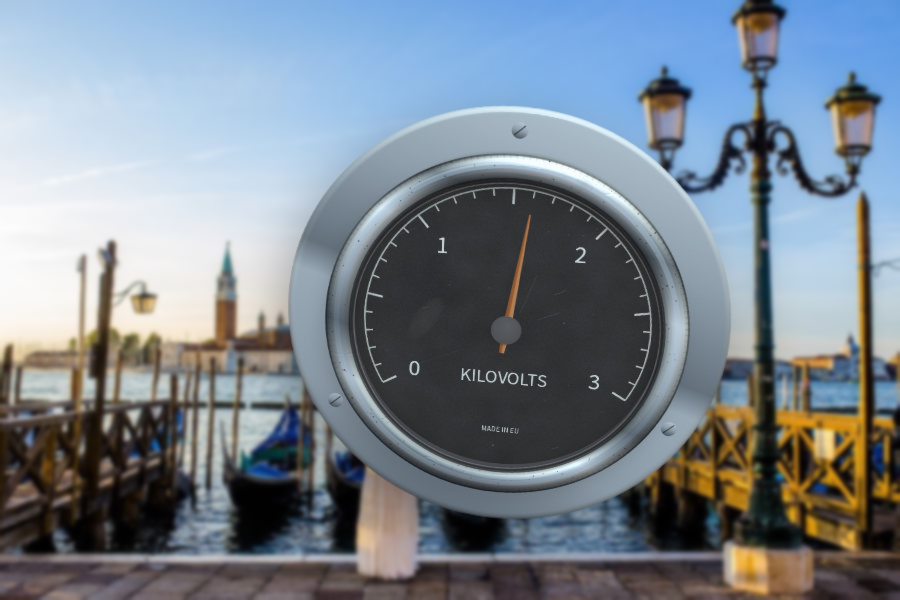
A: 1.6 kV
